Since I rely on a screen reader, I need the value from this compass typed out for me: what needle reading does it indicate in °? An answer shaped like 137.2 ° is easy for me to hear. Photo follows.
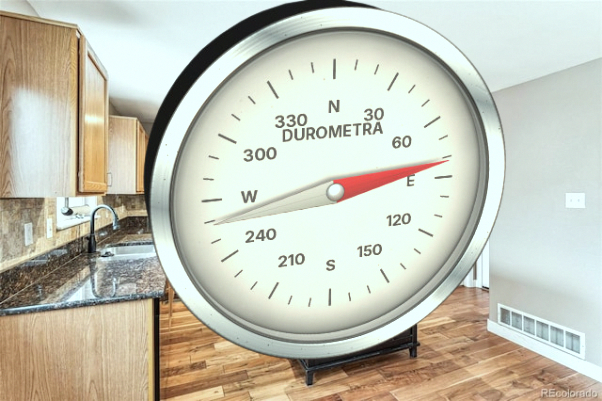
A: 80 °
